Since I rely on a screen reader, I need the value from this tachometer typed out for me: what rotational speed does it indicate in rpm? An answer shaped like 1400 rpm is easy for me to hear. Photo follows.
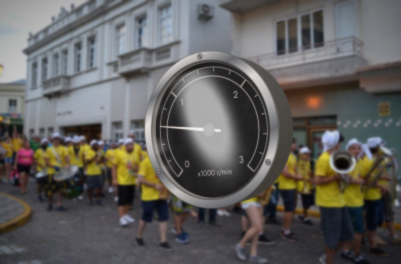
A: 600 rpm
